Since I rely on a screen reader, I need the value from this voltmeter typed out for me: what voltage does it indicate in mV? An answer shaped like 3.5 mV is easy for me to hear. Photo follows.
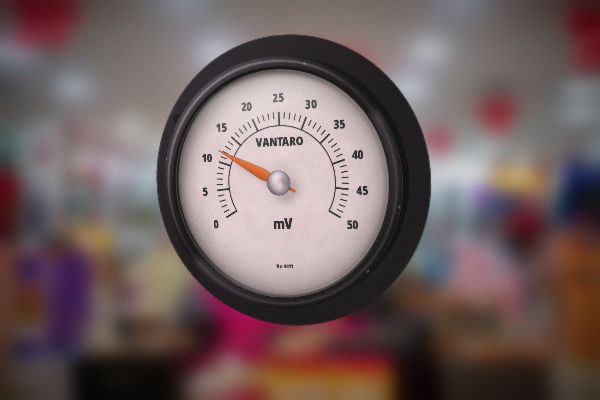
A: 12 mV
